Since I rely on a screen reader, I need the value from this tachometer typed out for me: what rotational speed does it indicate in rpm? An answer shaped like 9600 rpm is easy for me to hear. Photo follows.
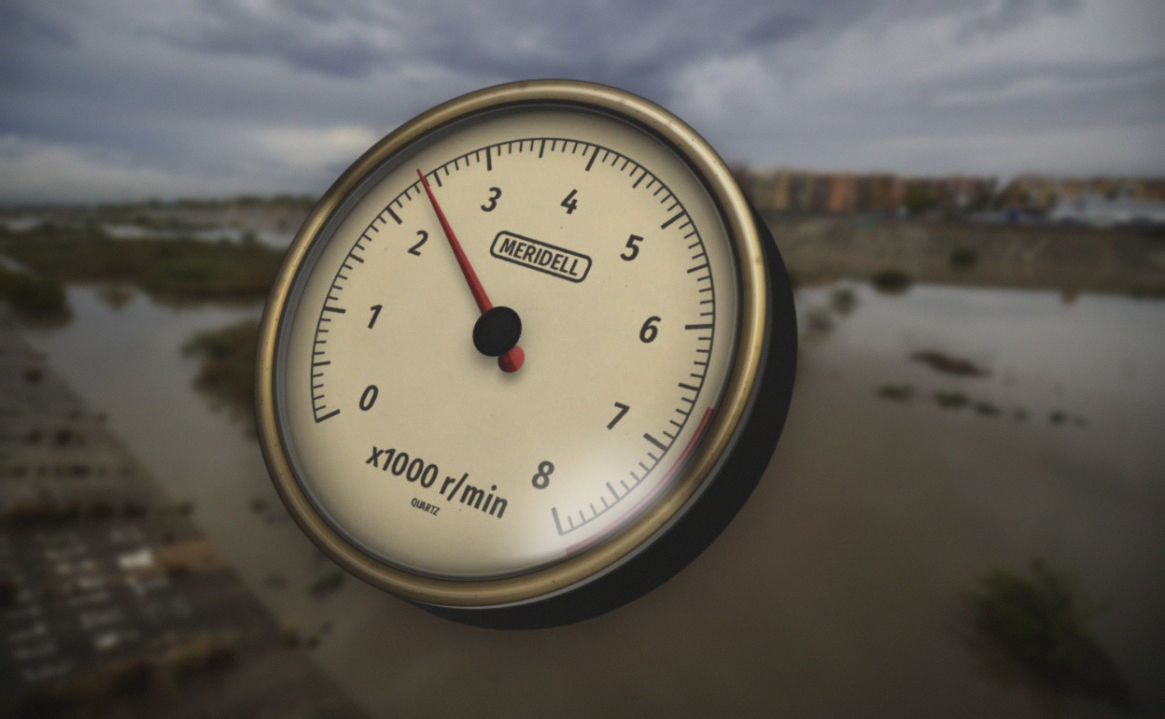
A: 2400 rpm
